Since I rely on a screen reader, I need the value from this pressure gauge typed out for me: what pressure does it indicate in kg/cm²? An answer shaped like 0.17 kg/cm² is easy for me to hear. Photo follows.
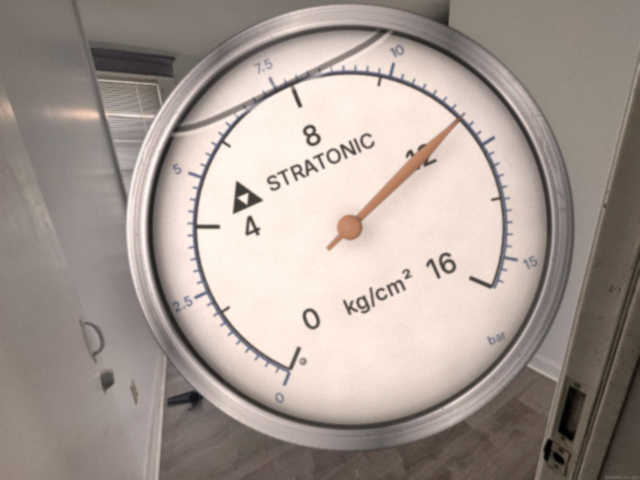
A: 12 kg/cm²
